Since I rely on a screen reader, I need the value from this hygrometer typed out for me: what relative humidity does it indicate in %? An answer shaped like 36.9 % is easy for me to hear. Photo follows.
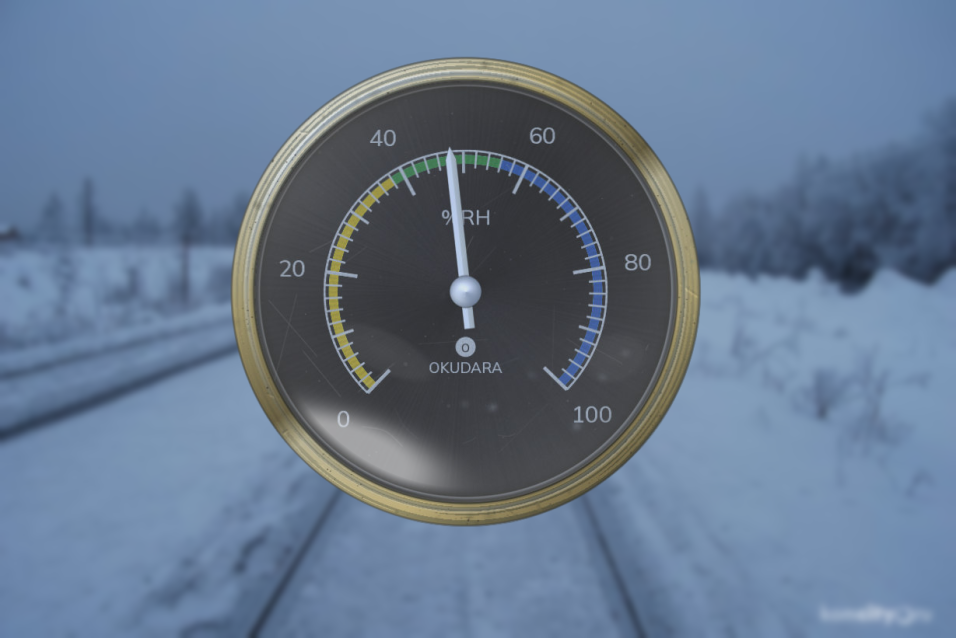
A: 48 %
